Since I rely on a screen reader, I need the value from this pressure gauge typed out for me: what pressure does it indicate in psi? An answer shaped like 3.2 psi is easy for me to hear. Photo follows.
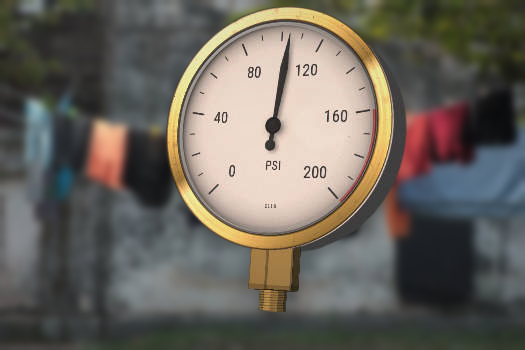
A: 105 psi
